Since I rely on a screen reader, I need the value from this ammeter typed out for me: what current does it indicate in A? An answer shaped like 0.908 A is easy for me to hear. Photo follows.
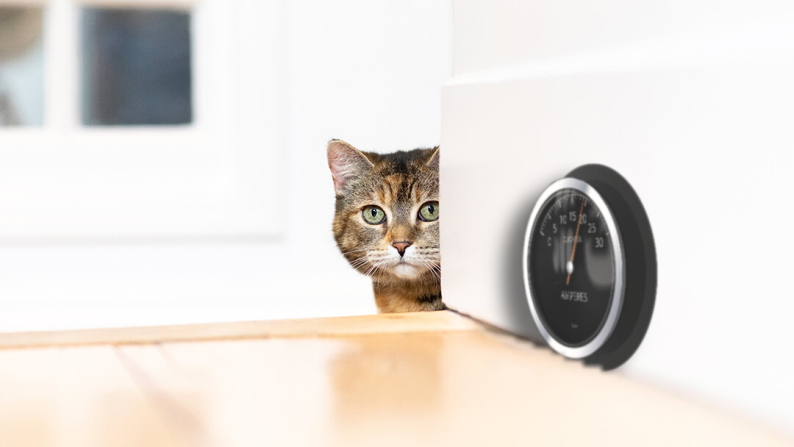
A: 20 A
